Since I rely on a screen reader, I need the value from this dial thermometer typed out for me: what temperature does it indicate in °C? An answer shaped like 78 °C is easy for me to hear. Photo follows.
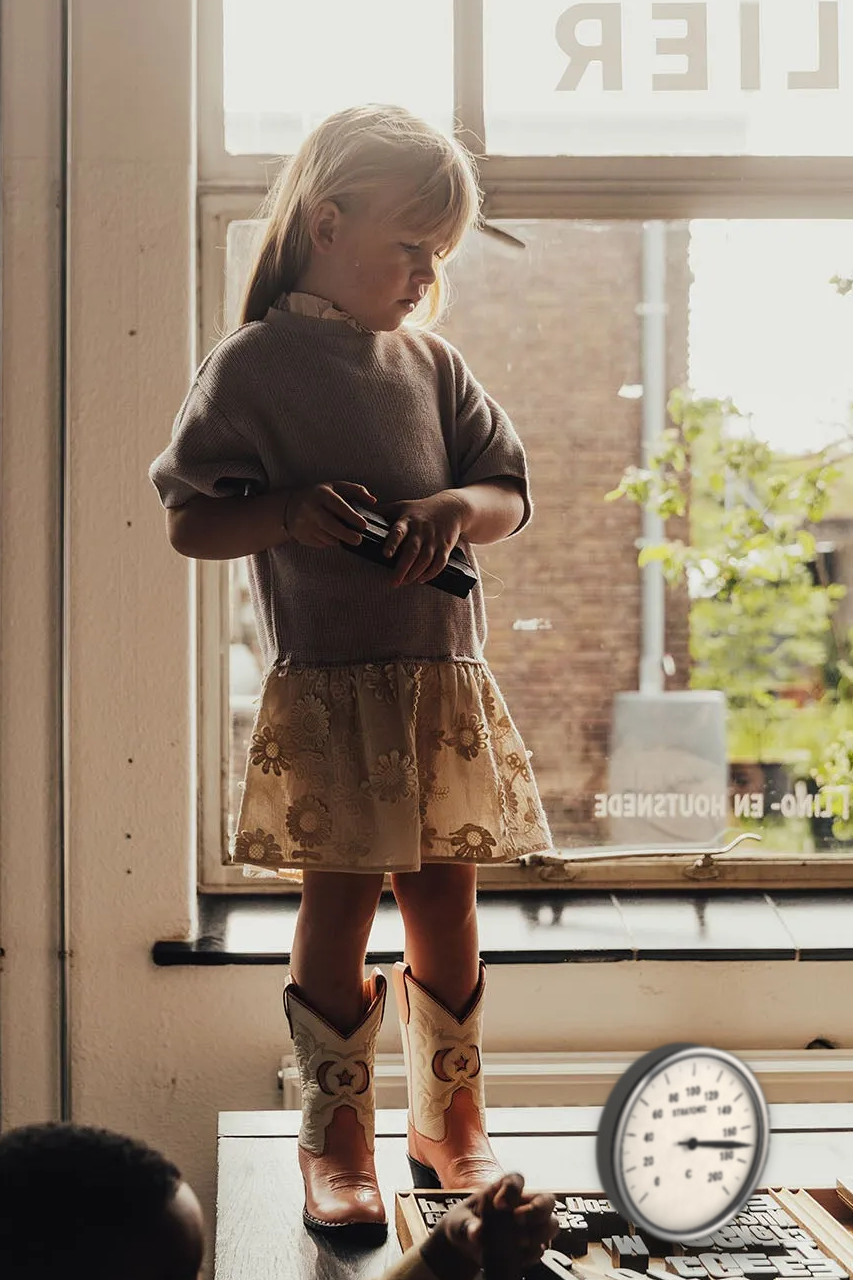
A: 170 °C
